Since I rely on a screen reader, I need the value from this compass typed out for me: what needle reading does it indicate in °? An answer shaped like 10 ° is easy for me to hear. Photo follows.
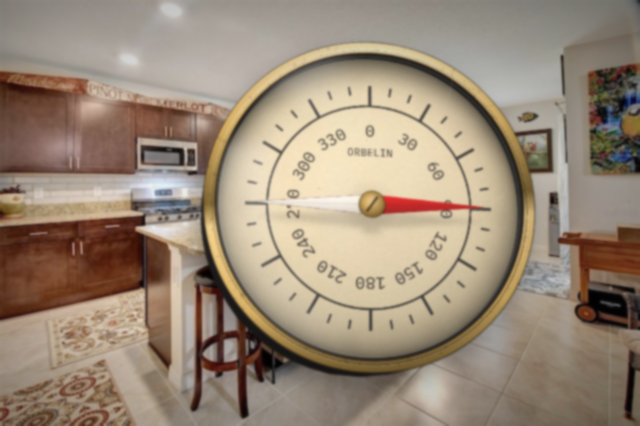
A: 90 °
